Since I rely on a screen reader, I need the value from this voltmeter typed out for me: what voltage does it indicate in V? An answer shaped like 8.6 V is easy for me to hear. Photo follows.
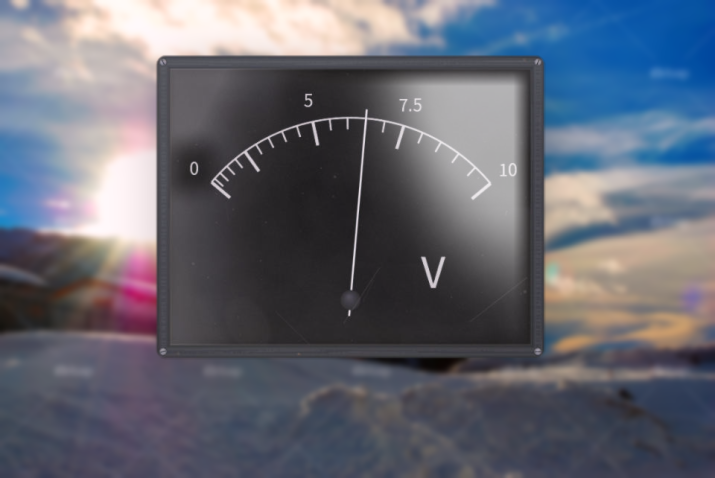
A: 6.5 V
